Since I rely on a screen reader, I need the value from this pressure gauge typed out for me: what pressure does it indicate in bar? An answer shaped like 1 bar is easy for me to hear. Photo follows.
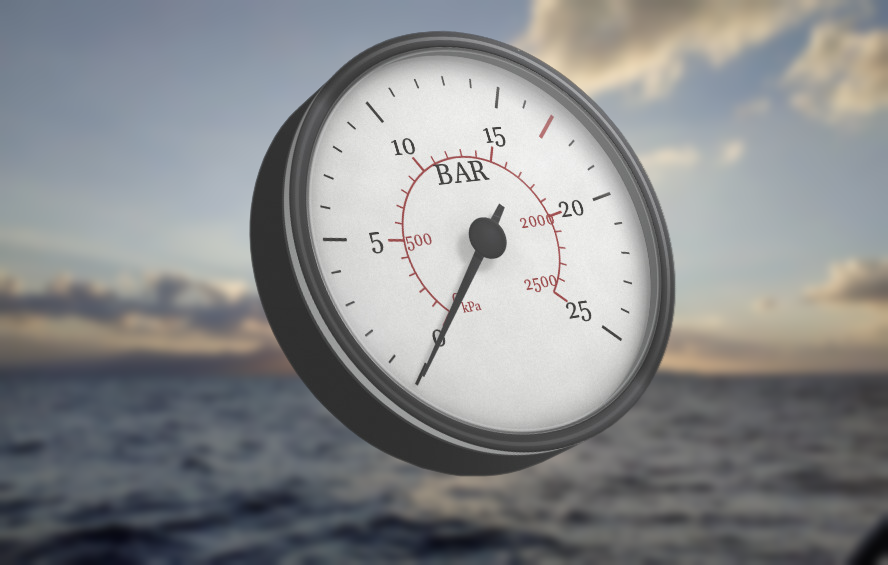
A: 0 bar
